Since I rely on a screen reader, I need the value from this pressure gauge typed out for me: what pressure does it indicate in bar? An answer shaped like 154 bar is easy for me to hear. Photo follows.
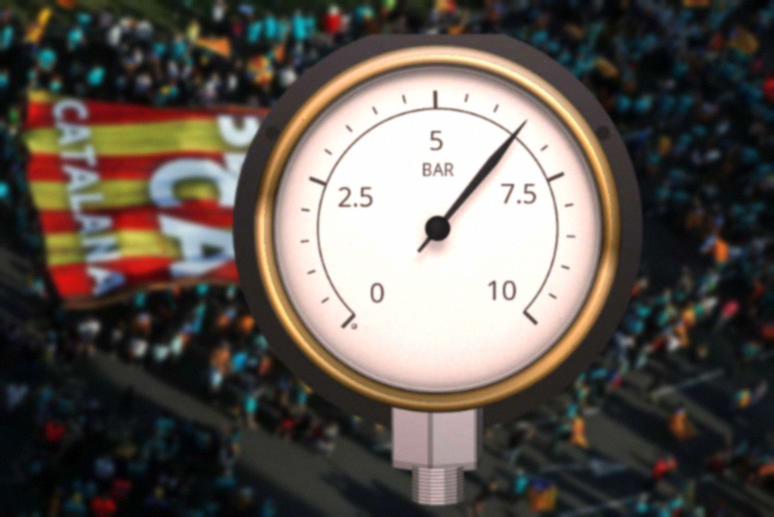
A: 6.5 bar
